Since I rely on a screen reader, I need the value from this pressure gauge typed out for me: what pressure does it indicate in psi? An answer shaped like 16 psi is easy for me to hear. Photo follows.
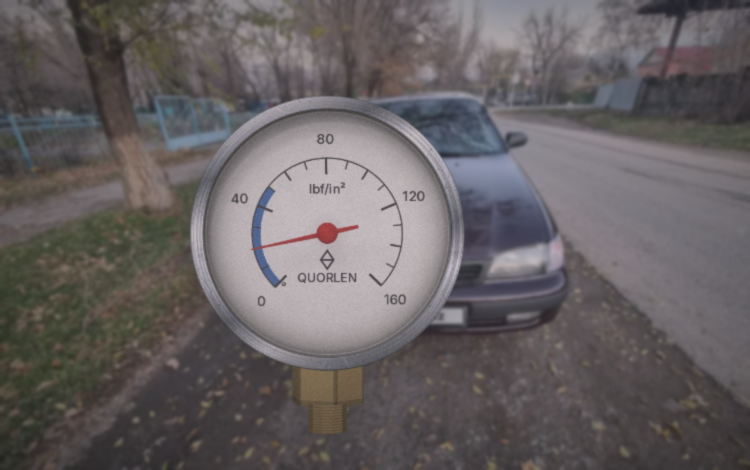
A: 20 psi
